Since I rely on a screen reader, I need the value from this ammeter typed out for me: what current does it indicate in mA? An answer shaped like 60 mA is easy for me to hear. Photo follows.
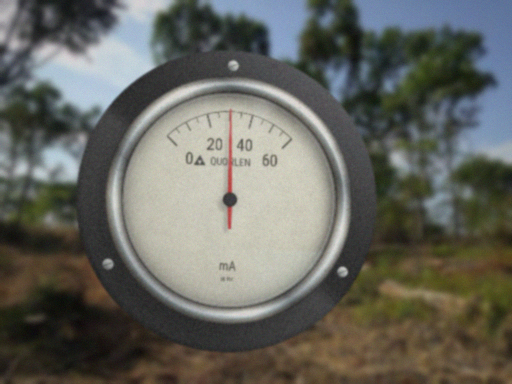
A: 30 mA
